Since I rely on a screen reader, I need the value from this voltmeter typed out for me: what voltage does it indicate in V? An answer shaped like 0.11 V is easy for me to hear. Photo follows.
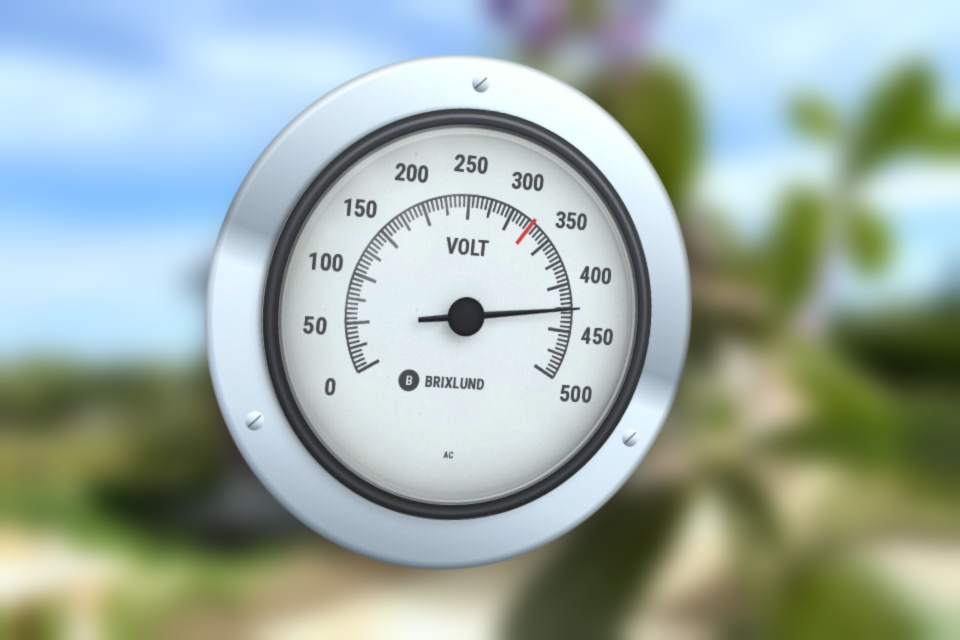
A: 425 V
